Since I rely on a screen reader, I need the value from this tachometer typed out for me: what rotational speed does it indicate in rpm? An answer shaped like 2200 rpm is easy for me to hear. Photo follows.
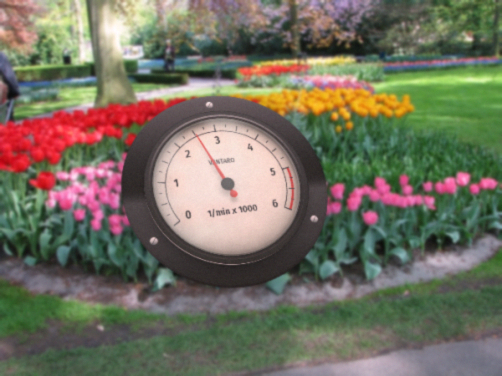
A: 2500 rpm
